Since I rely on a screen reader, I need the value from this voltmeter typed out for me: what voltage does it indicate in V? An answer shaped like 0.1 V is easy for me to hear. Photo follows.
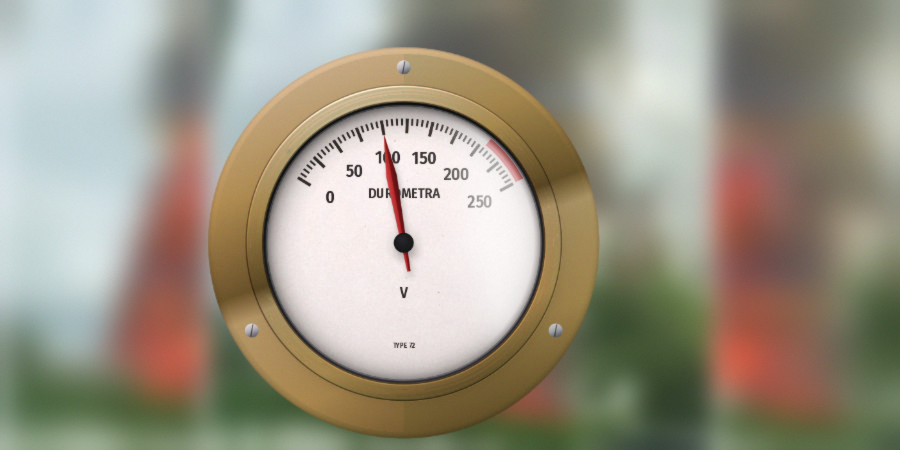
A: 100 V
